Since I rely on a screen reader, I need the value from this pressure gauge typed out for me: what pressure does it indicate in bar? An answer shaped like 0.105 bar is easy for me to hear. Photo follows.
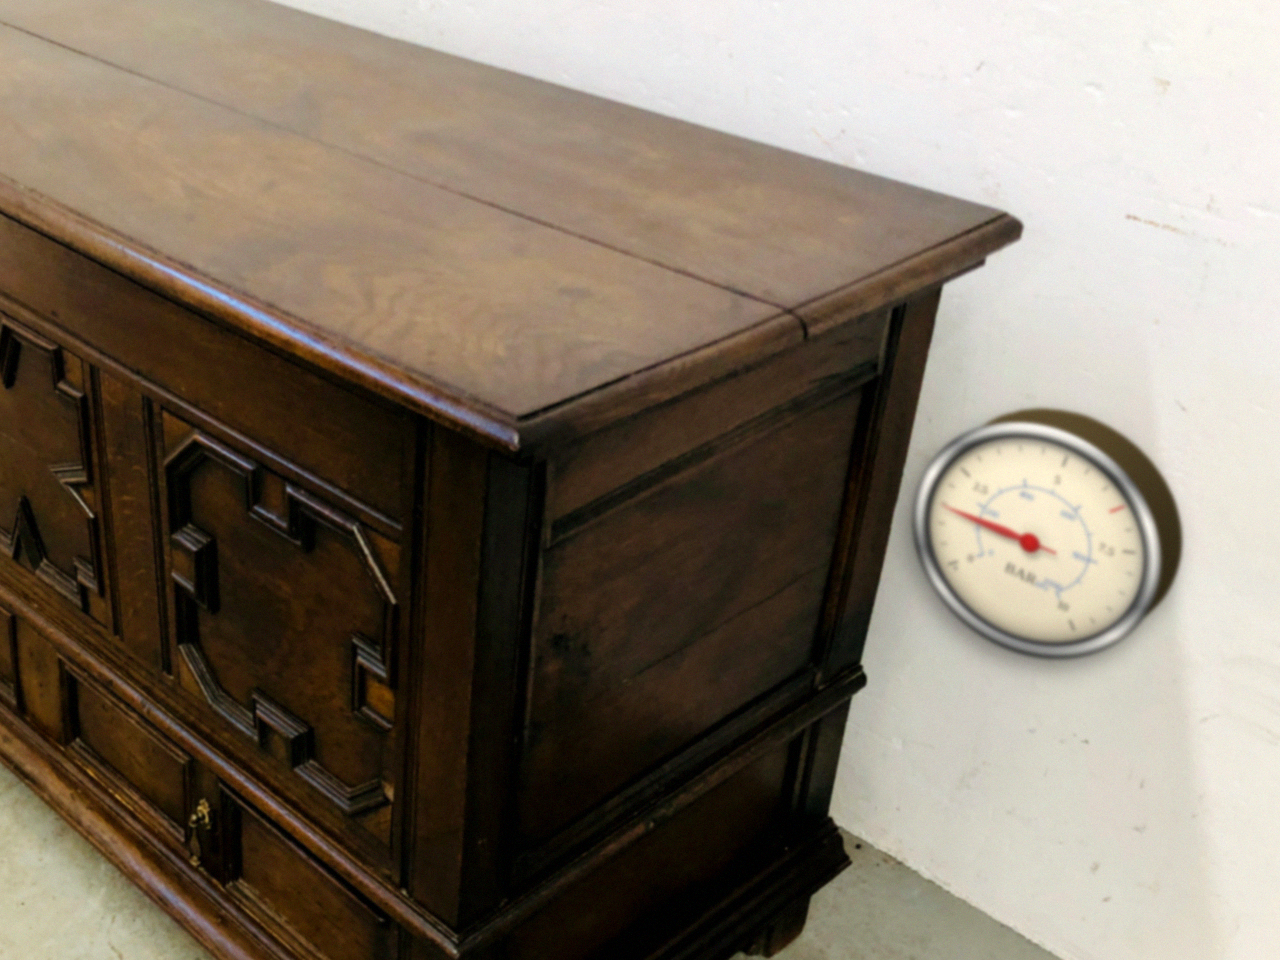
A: 1.5 bar
